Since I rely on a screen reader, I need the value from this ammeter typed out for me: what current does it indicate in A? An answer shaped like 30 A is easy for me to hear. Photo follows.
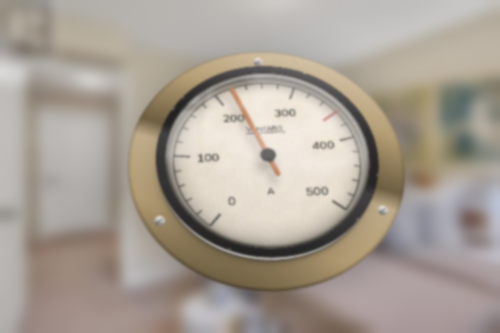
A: 220 A
